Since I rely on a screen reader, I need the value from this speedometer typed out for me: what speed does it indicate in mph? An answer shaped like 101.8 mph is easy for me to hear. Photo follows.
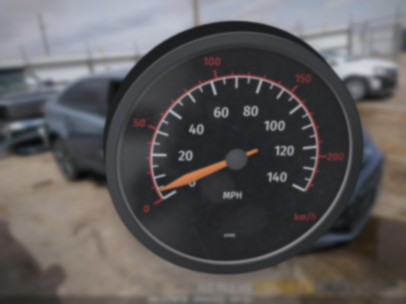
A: 5 mph
